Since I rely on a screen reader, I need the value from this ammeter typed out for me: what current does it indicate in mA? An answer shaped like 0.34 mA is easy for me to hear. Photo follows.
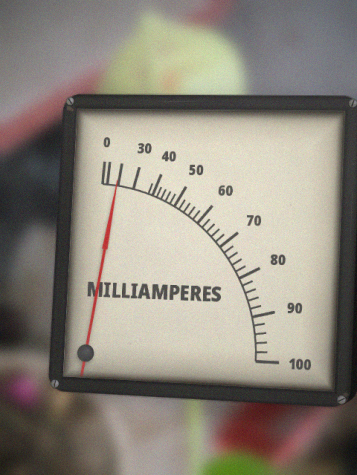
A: 20 mA
